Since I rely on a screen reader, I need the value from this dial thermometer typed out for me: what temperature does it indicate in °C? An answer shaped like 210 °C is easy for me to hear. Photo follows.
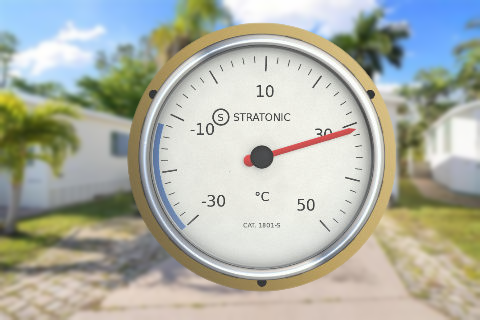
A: 31 °C
